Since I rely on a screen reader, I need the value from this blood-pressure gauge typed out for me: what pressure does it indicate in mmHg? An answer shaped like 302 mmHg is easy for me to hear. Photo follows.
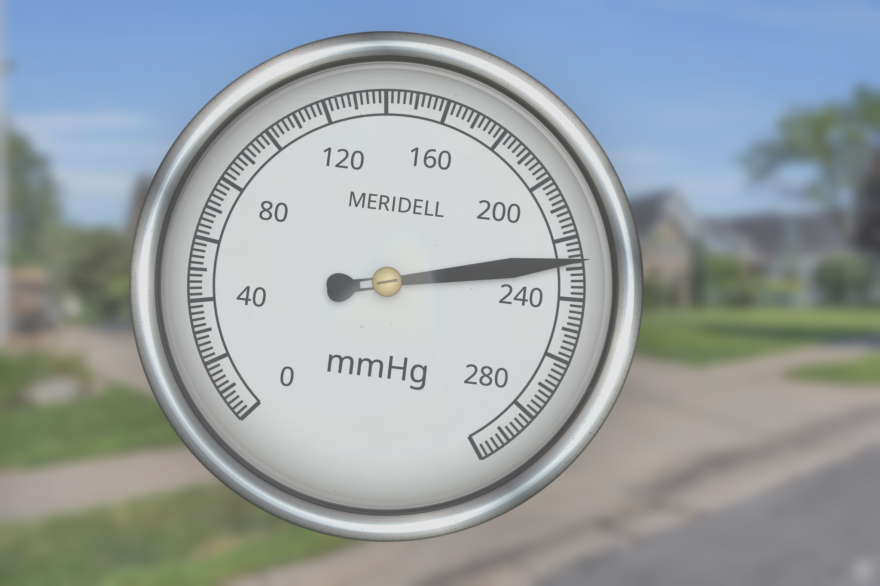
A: 228 mmHg
